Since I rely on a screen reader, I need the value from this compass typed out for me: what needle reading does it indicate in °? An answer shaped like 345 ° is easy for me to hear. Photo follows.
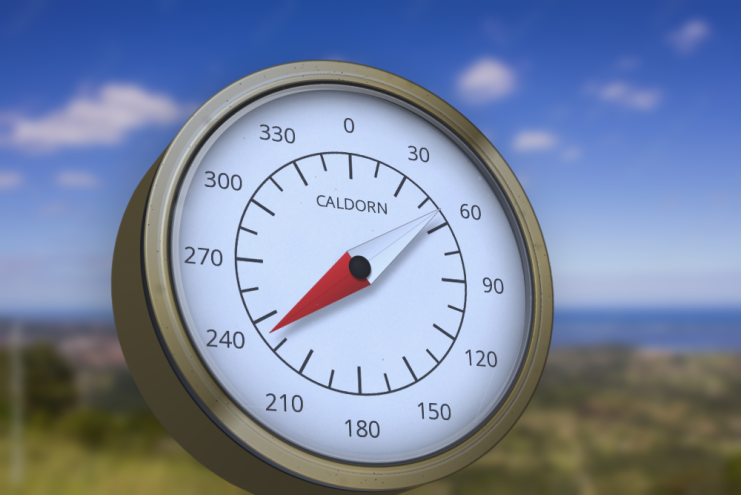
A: 232.5 °
